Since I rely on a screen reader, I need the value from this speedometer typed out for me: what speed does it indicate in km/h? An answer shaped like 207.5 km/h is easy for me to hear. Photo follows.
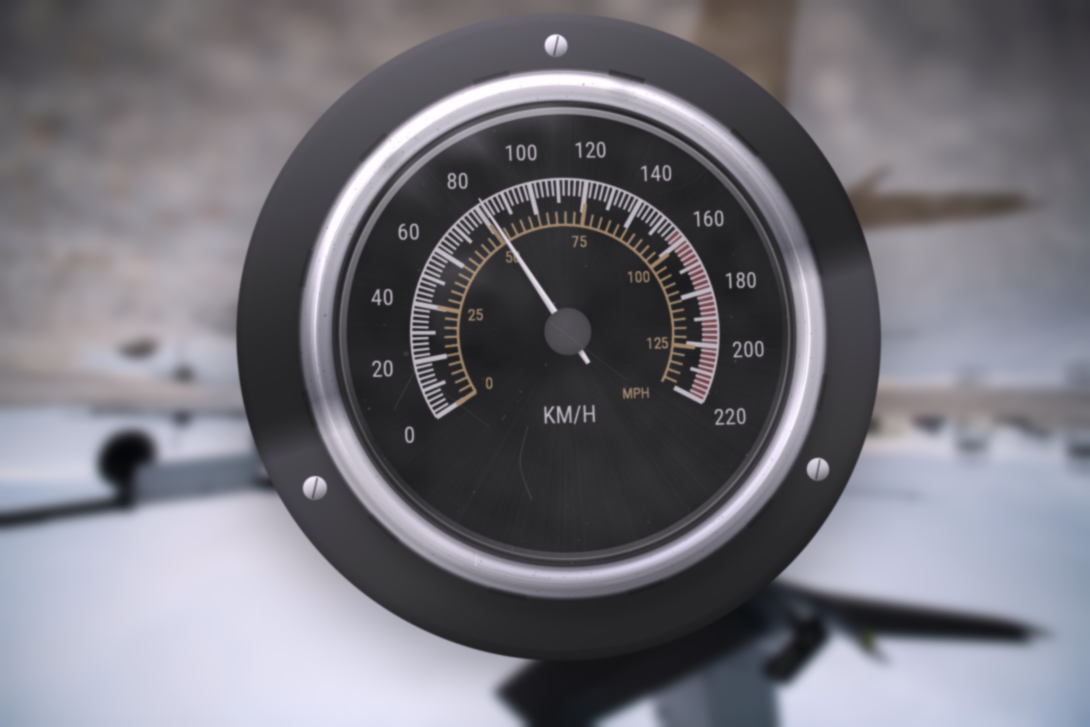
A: 82 km/h
